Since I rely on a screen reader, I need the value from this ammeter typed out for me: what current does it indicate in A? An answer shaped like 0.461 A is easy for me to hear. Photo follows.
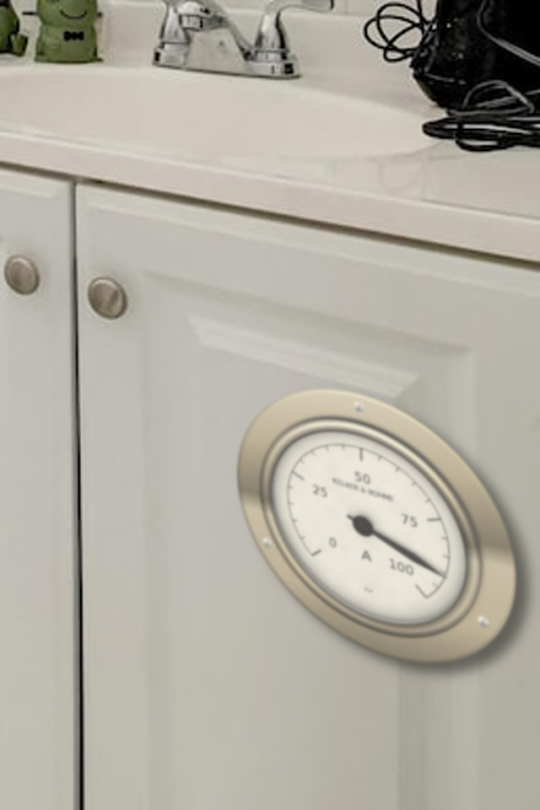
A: 90 A
